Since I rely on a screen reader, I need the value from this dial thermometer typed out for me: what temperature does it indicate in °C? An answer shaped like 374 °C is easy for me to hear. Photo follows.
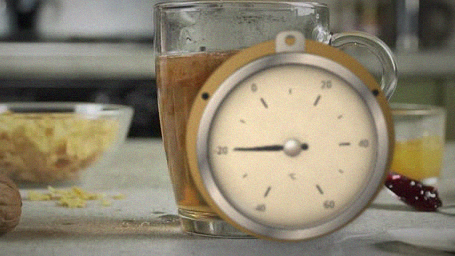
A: -20 °C
